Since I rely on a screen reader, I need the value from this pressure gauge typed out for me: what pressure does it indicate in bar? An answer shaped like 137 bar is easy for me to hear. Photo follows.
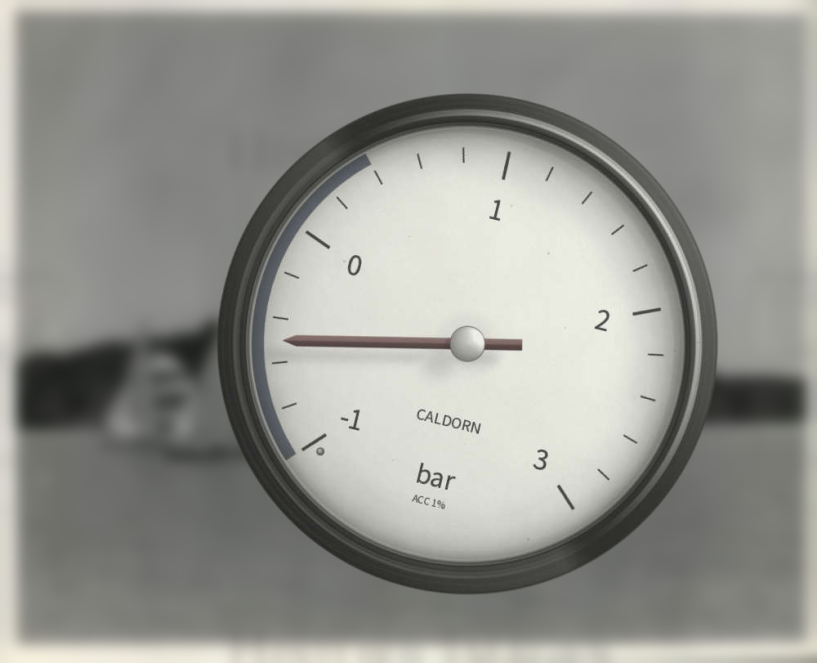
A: -0.5 bar
